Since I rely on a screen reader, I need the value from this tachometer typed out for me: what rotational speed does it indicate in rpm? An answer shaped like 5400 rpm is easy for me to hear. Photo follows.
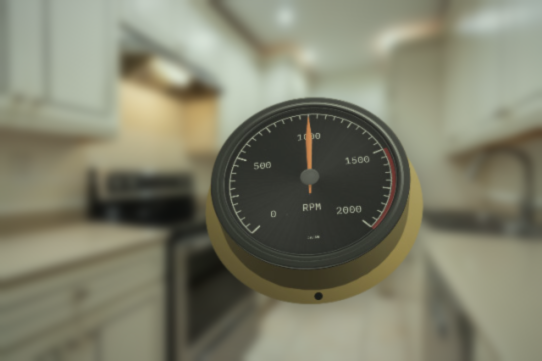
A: 1000 rpm
